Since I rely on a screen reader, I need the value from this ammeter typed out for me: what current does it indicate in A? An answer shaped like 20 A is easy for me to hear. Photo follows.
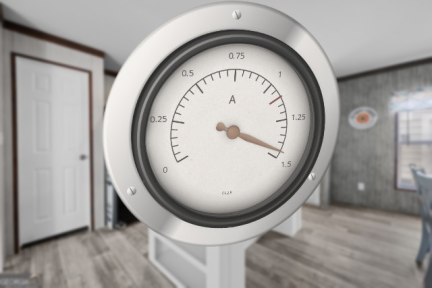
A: 1.45 A
